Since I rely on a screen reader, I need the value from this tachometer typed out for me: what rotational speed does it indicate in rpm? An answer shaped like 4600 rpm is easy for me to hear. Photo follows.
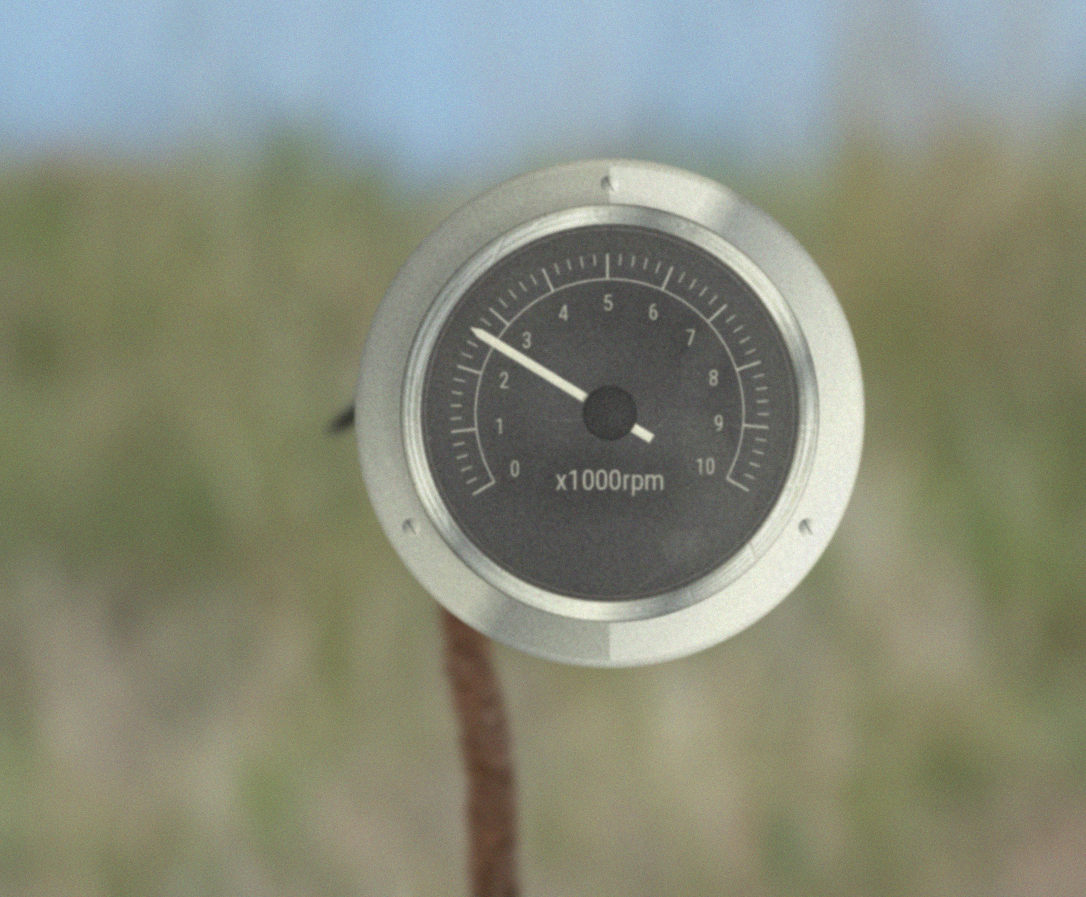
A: 2600 rpm
